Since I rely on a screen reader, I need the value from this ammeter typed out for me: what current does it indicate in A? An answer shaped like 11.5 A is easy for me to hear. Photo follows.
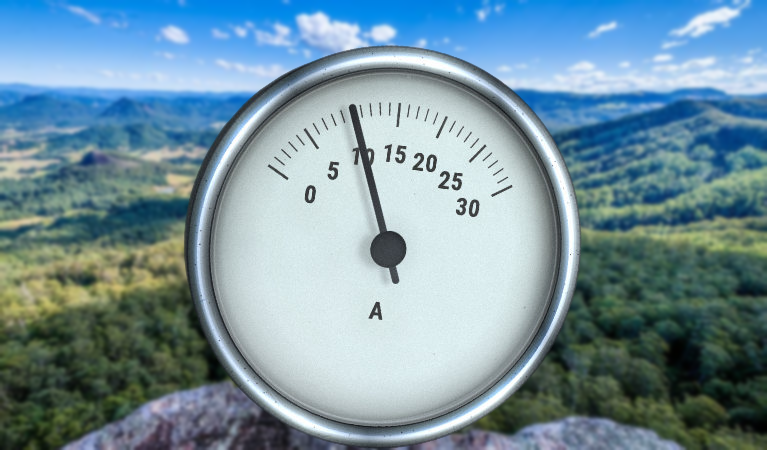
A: 10 A
